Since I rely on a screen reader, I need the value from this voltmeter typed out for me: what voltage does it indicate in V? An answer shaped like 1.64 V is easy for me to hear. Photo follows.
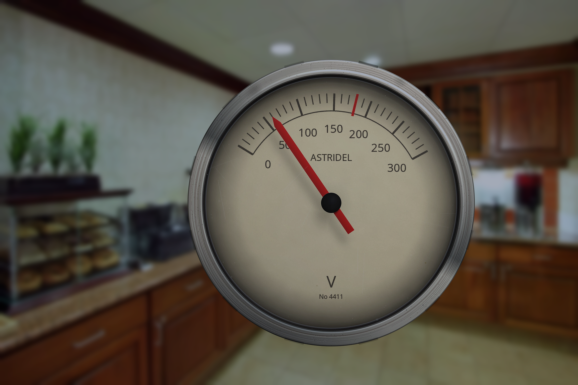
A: 60 V
